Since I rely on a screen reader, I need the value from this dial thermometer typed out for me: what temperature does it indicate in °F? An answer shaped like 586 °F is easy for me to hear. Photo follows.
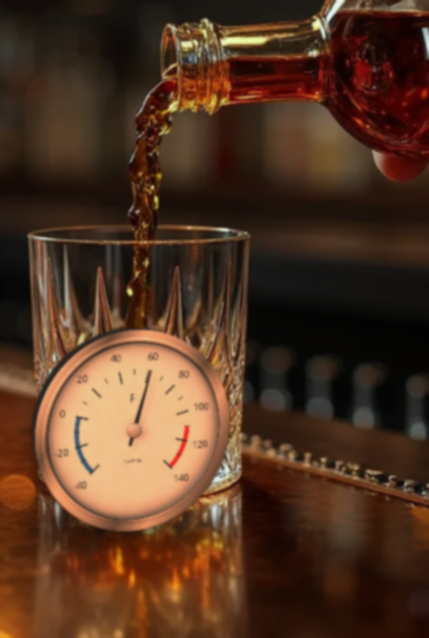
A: 60 °F
